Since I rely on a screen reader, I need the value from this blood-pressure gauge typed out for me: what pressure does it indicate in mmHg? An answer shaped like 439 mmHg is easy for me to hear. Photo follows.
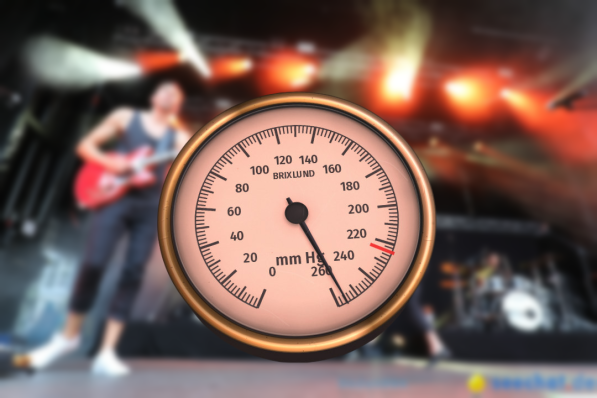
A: 256 mmHg
